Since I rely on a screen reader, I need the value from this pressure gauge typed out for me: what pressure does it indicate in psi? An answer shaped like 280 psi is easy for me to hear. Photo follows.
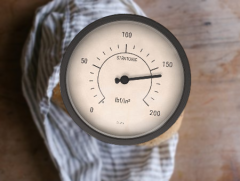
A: 160 psi
